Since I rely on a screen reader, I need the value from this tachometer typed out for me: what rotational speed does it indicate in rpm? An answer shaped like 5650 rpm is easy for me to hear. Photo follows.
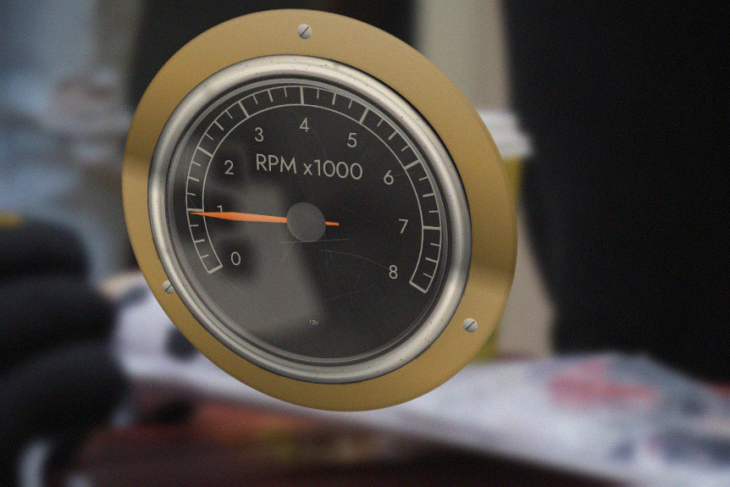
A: 1000 rpm
